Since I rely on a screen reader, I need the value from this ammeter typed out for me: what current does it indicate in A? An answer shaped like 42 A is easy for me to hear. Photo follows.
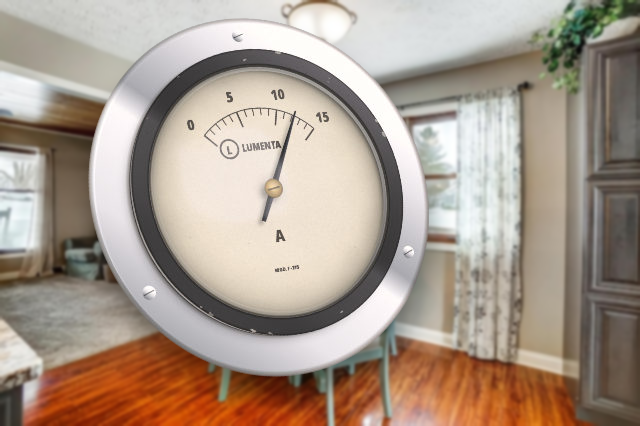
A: 12 A
